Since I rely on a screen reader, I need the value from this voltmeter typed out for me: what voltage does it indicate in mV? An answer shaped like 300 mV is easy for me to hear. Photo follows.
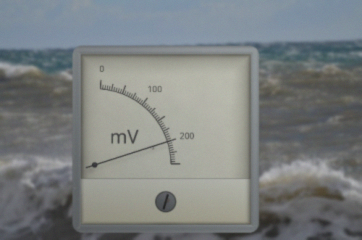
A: 200 mV
